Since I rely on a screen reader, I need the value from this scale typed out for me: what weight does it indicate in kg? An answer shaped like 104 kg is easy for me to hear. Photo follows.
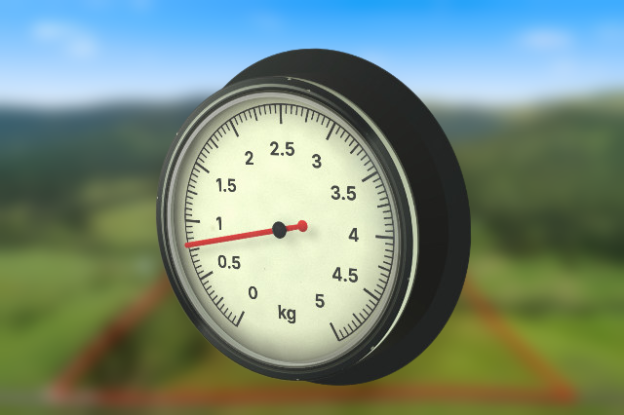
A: 0.8 kg
